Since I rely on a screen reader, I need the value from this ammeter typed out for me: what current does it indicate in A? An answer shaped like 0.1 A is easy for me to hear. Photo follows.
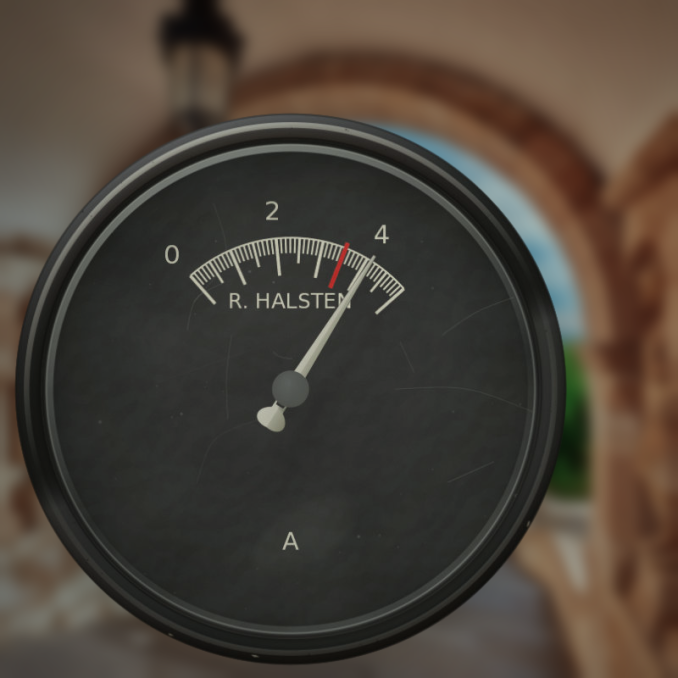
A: 4.1 A
